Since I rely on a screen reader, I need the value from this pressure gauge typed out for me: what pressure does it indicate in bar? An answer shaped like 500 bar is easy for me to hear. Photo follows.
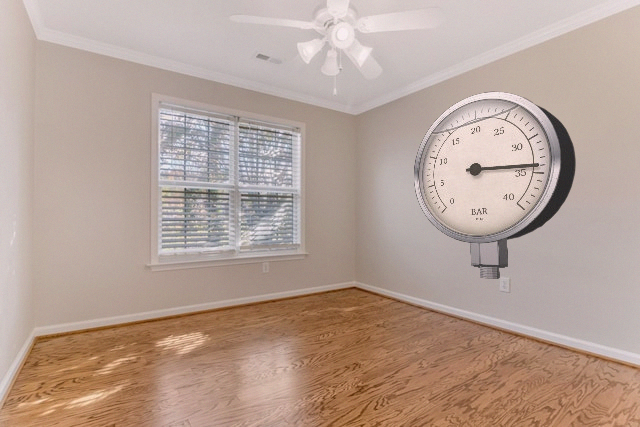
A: 34 bar
